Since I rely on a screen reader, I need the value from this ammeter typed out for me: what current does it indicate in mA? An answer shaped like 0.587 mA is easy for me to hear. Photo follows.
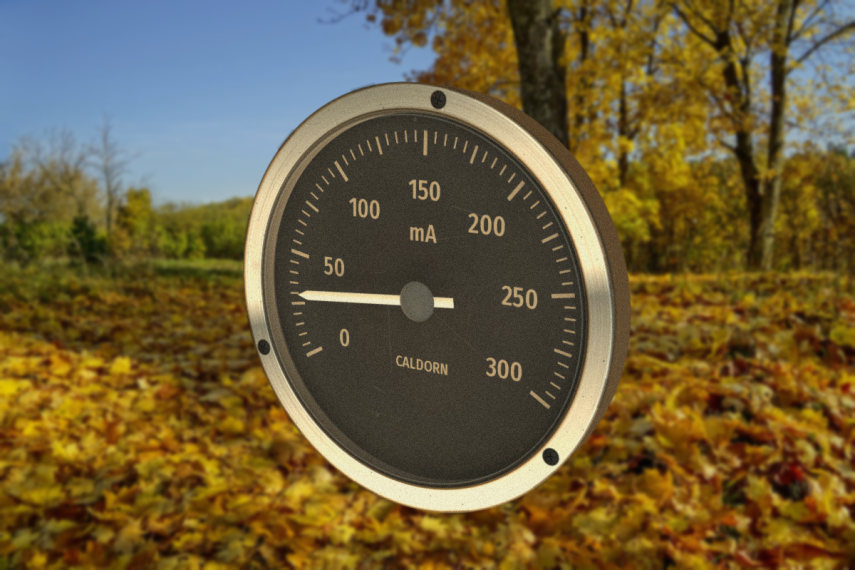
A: 30 mA
